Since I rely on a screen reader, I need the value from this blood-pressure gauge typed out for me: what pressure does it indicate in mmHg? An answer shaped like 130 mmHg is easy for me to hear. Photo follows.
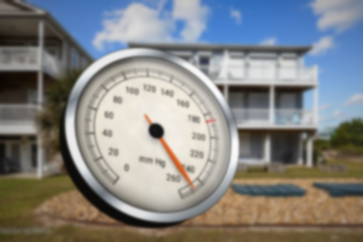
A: 250 mmHg
